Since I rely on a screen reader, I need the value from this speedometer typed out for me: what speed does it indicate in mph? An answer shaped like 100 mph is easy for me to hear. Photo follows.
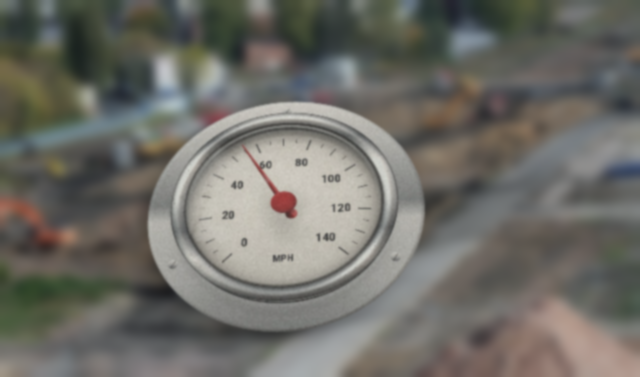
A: 55 mph
